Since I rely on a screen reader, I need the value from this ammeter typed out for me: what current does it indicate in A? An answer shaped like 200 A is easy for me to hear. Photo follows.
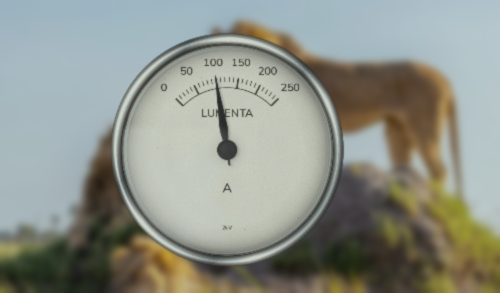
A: 100 A
